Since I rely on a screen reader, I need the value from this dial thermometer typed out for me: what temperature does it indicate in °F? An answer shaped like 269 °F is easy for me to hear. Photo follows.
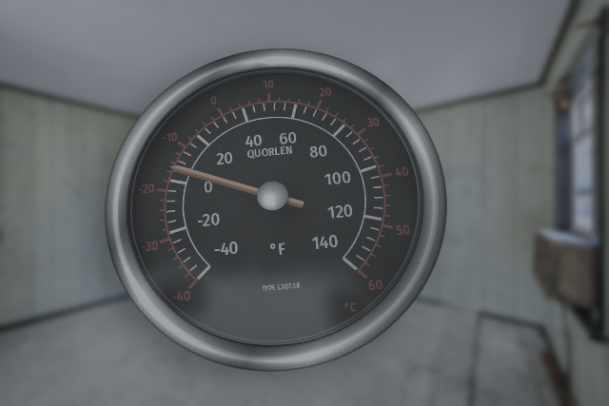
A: 4 °F
